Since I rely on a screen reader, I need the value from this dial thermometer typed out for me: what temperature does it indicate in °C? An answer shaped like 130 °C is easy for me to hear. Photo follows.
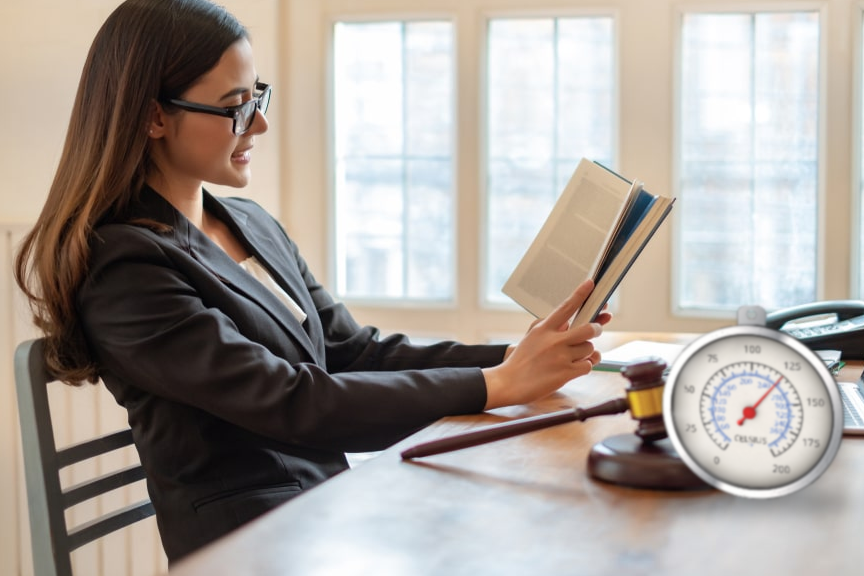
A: 125 °C
